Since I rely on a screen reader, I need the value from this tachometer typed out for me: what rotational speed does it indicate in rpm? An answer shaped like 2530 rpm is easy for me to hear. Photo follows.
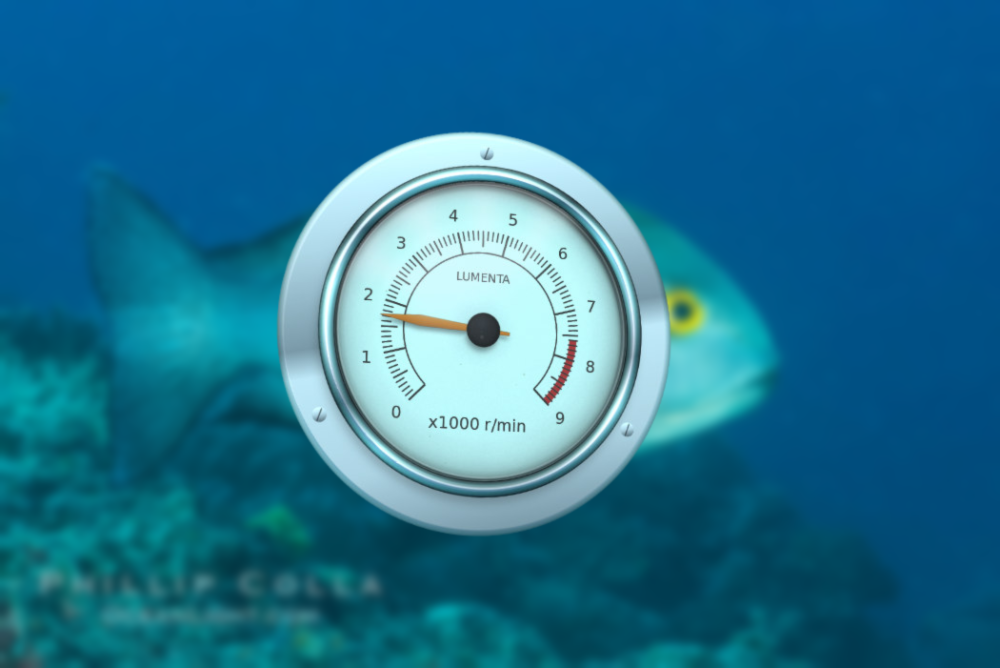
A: 1700 rpm
